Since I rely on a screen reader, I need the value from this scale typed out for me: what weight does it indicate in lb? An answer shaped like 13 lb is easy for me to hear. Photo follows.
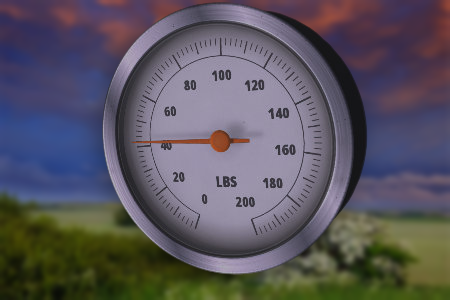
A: 42 lb
